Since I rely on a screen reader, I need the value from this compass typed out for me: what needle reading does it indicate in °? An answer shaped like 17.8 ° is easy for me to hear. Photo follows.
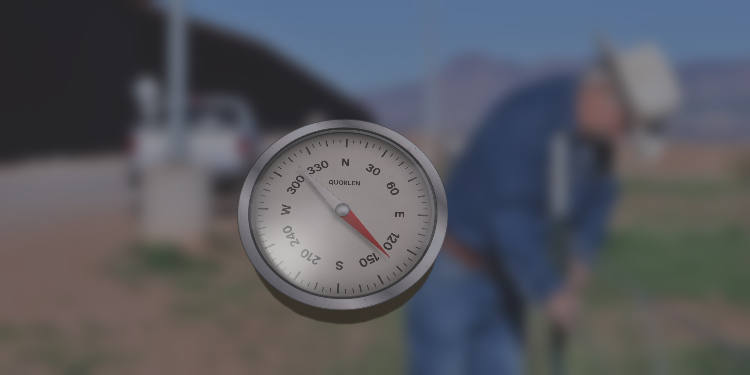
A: 135 °
